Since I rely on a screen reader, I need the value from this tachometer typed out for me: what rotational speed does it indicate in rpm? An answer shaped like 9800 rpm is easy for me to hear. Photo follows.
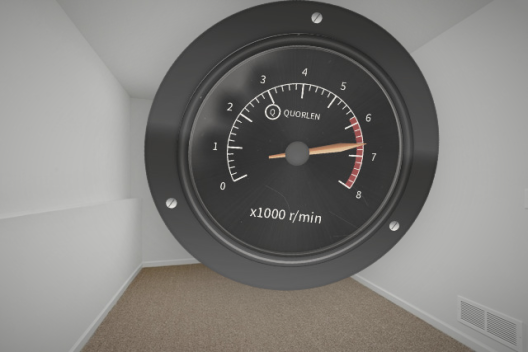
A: 6600 rpm
